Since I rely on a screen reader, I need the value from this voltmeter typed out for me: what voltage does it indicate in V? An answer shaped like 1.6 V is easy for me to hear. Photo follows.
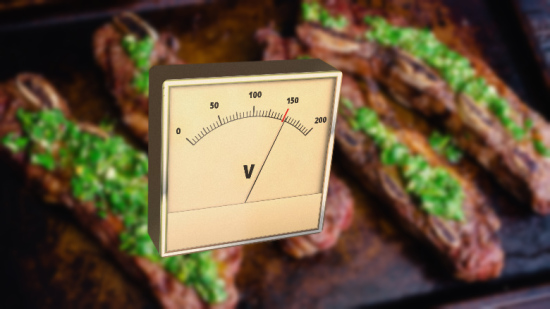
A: 150 V
